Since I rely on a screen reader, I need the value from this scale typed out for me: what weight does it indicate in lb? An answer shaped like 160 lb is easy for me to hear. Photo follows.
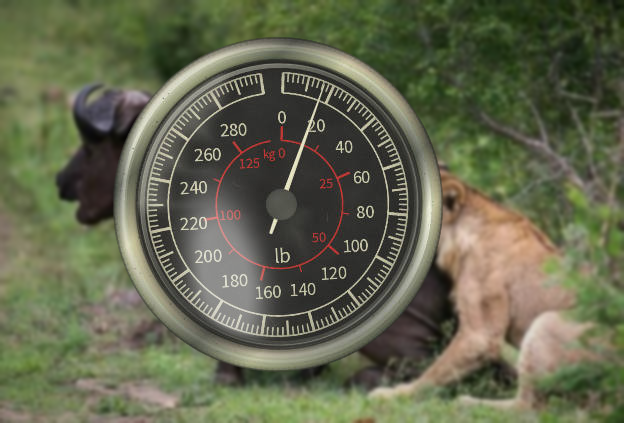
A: 16 lb
